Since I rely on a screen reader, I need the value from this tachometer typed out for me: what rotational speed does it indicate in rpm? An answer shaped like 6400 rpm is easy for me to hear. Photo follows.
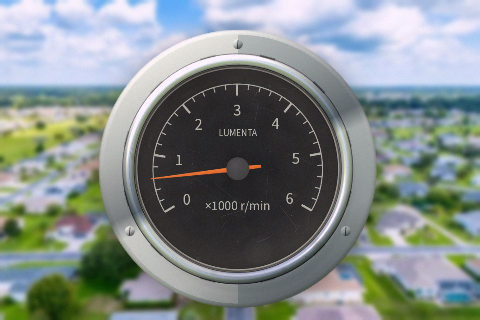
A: 600 rpm
